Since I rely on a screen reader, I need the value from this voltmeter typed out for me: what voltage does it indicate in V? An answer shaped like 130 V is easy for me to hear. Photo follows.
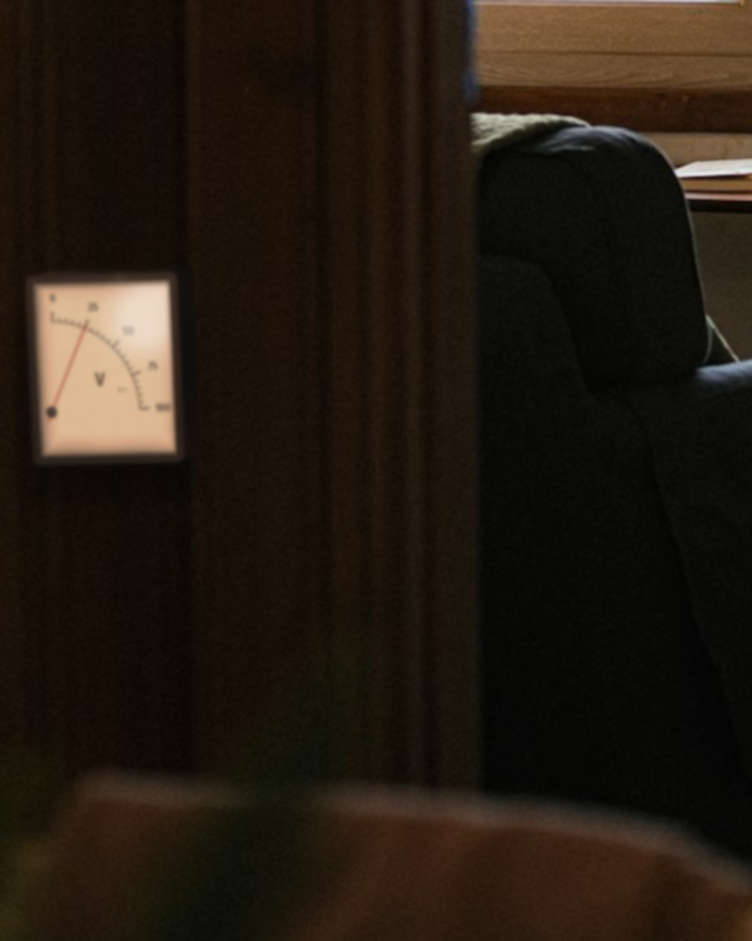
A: 25 V
